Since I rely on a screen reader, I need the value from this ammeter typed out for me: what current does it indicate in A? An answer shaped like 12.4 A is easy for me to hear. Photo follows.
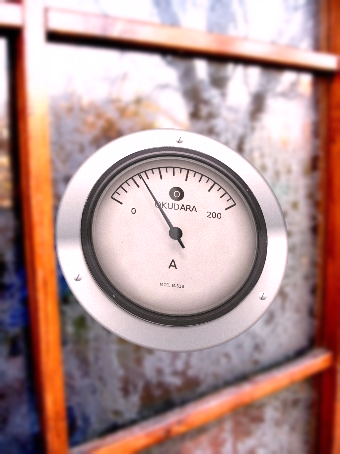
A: 50 A
